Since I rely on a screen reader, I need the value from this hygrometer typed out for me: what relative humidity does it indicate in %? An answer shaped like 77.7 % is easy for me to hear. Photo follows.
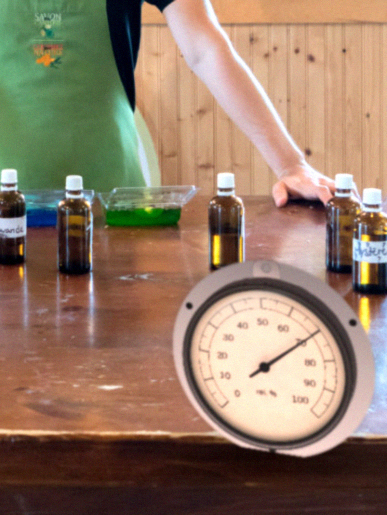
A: 70 %
